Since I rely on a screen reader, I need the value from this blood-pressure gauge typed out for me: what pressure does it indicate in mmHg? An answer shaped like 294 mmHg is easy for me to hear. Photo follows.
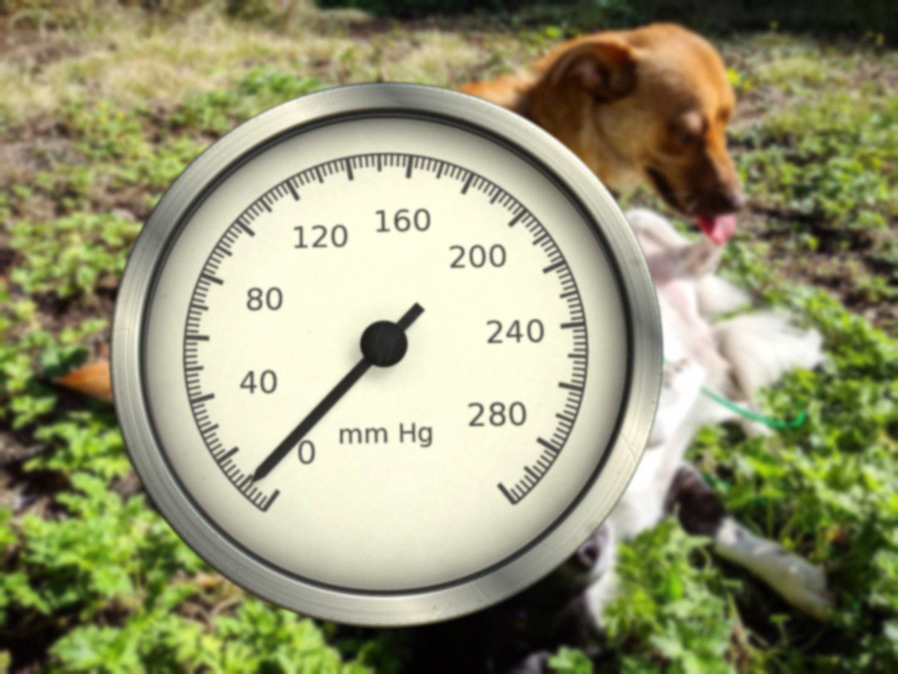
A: 8 mmHg
